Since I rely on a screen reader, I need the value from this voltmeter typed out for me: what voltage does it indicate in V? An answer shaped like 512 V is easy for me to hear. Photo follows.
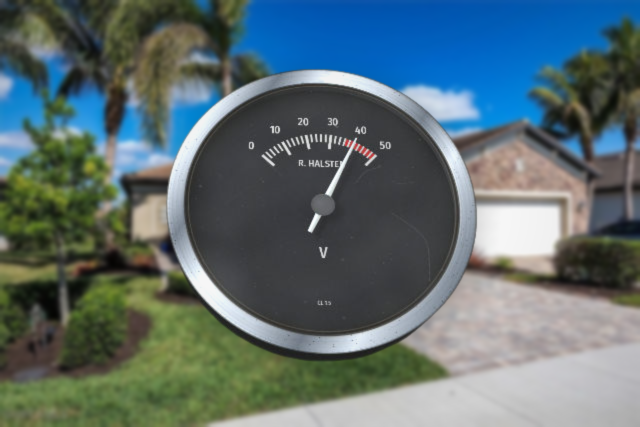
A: 40 V
